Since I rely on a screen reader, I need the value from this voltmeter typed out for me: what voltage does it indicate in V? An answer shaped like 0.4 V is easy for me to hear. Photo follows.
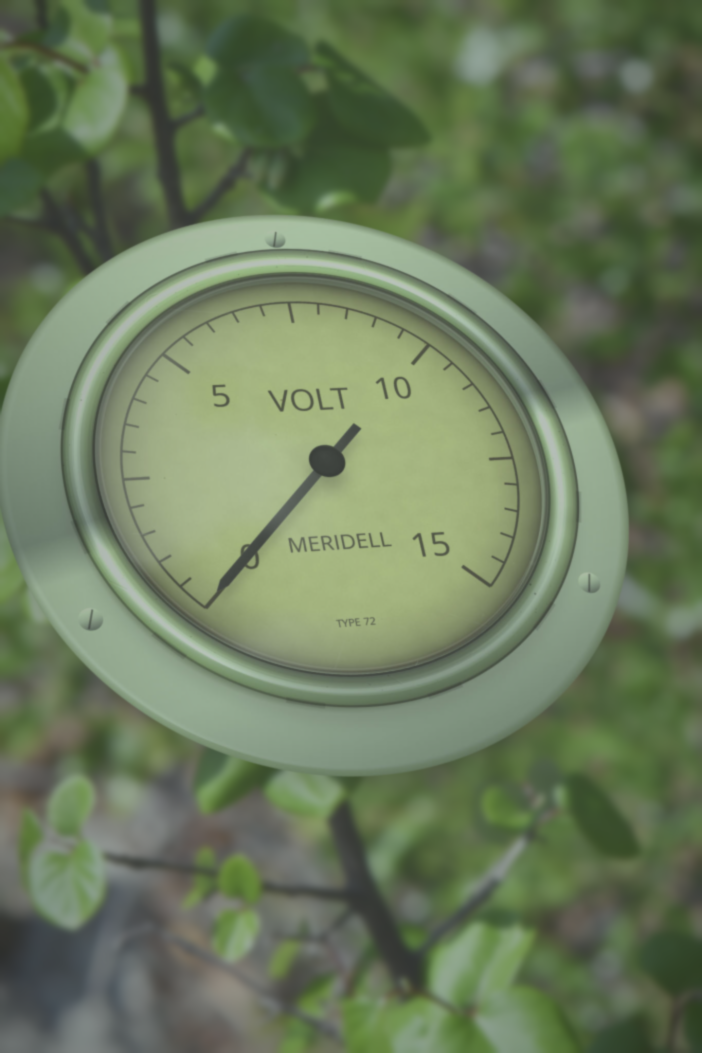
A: 0 V
